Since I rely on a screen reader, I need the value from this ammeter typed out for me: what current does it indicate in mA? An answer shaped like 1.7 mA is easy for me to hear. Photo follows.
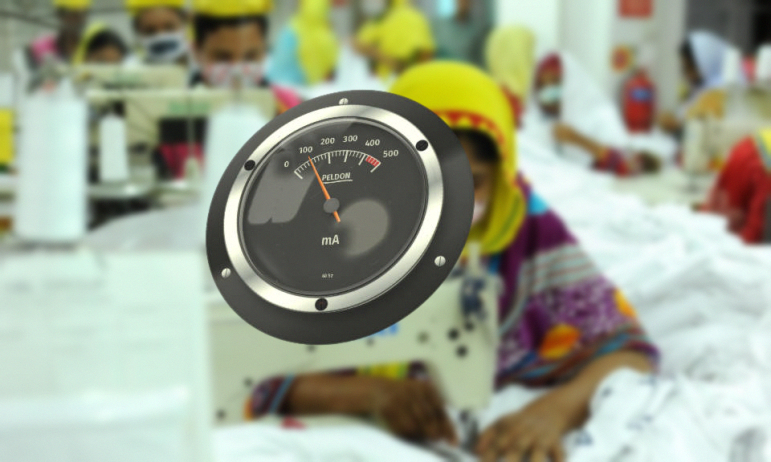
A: 100 mA
